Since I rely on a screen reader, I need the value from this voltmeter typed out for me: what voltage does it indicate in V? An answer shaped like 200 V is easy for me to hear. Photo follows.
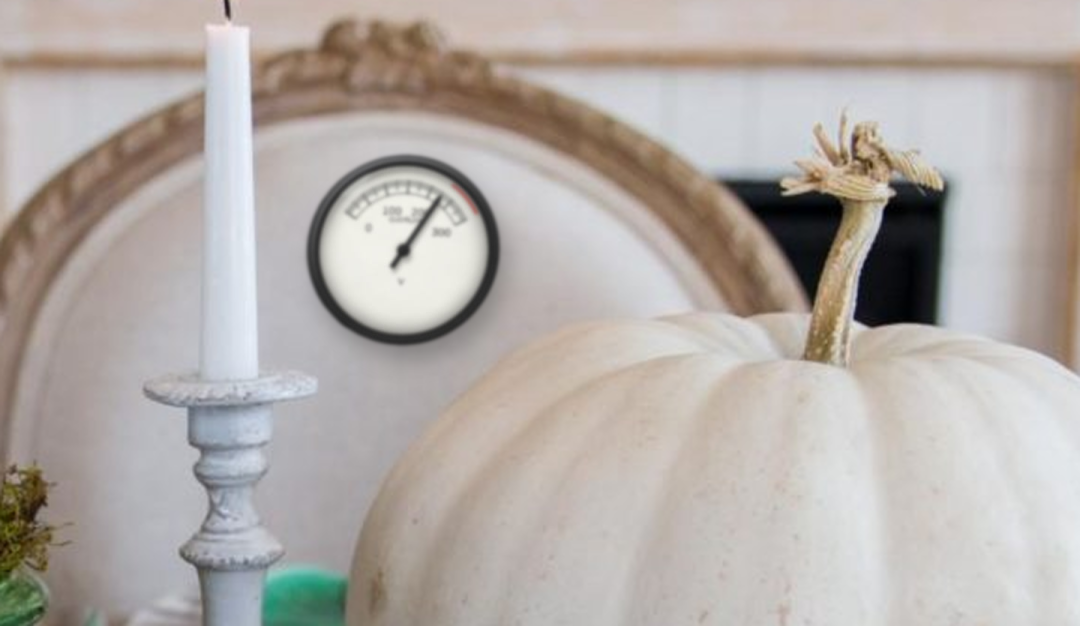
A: 225 V
